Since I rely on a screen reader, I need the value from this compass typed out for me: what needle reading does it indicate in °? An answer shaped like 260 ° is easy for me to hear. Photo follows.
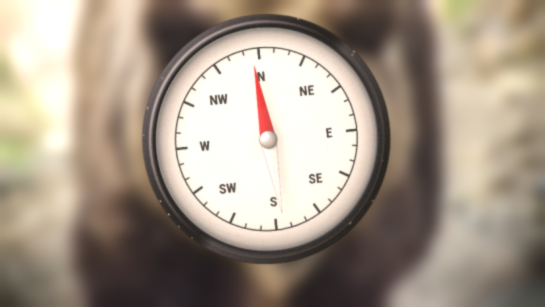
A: 355 °
